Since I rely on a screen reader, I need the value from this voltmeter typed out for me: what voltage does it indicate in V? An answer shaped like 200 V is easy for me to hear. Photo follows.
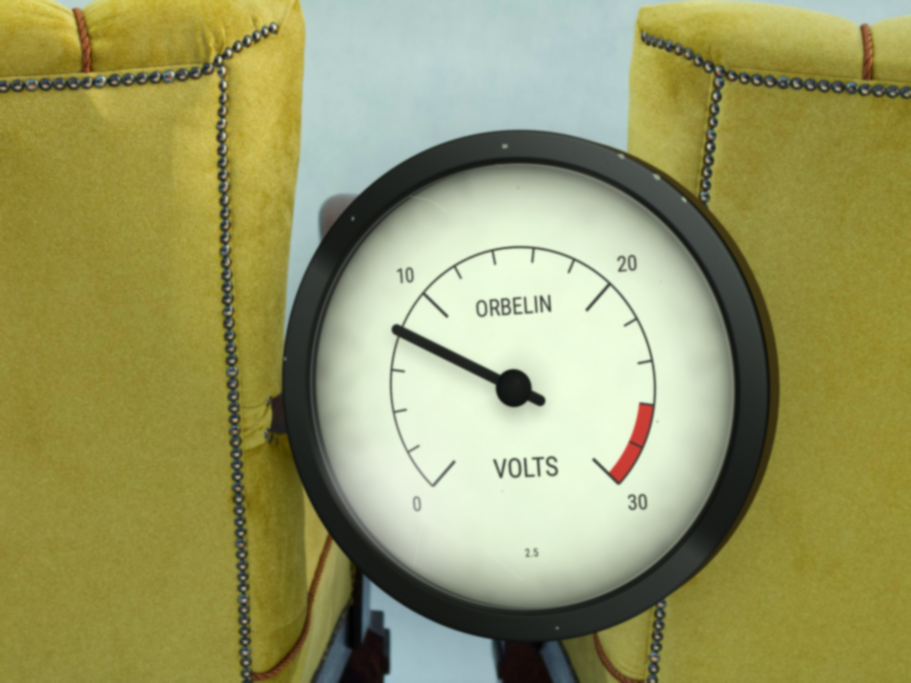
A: 8 V
